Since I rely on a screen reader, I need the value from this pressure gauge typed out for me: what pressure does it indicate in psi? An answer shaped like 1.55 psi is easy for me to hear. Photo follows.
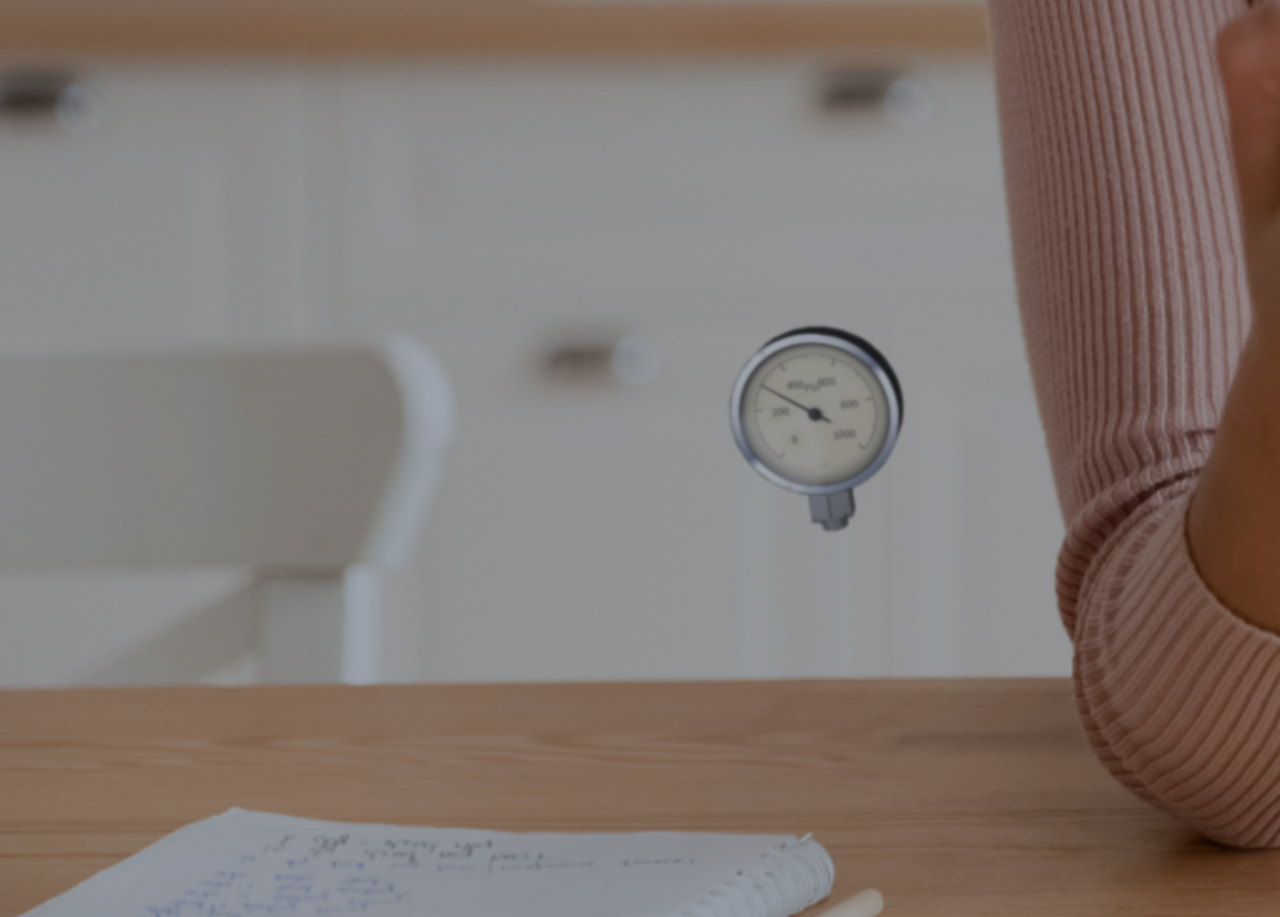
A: 300 psi
